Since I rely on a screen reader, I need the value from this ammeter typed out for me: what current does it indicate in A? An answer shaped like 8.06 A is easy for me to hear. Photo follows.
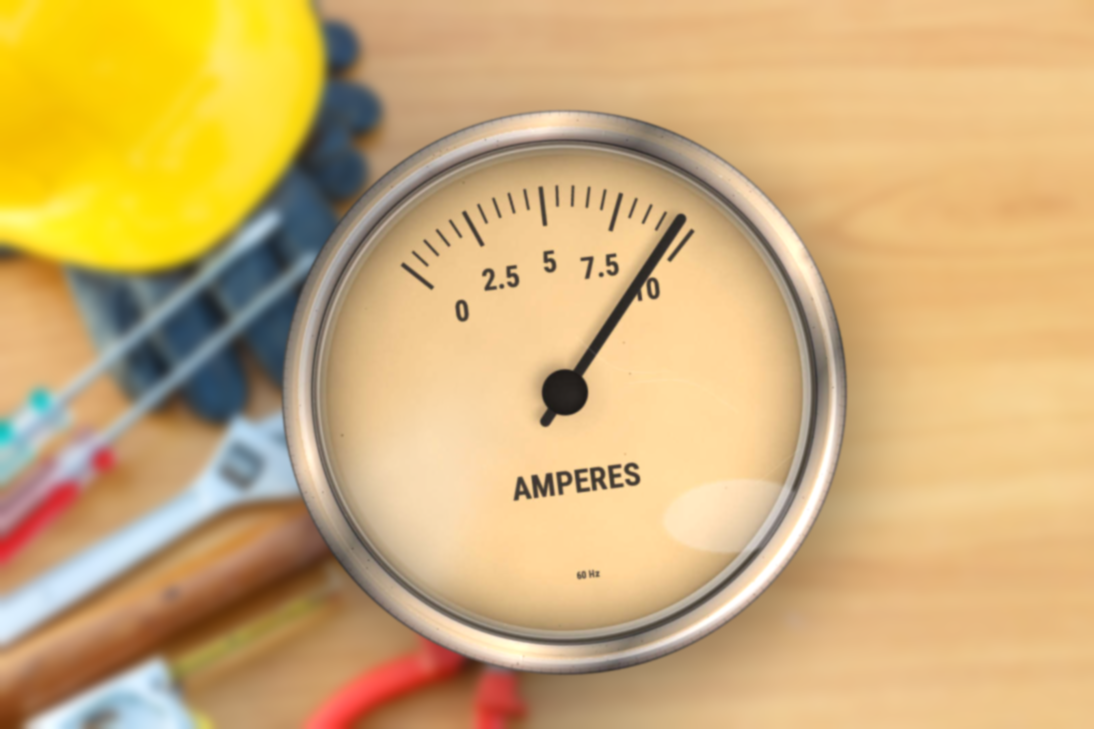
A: 9.5 A
